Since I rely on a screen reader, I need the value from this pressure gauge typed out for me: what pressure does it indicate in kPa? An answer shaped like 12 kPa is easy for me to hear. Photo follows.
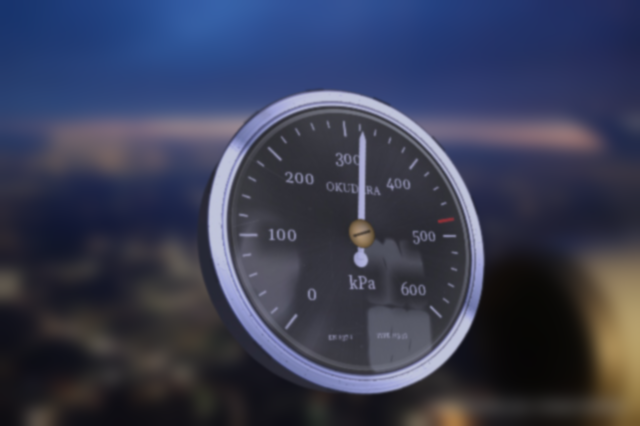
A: 320 kPa
